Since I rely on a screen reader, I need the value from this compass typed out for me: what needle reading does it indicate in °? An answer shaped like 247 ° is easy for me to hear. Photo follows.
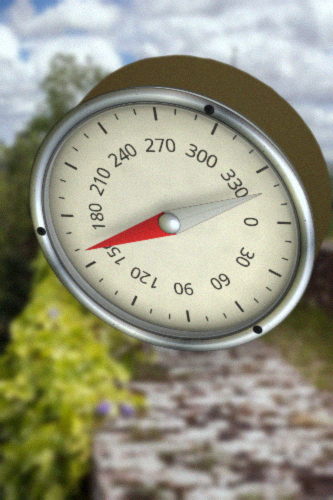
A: 160 °
